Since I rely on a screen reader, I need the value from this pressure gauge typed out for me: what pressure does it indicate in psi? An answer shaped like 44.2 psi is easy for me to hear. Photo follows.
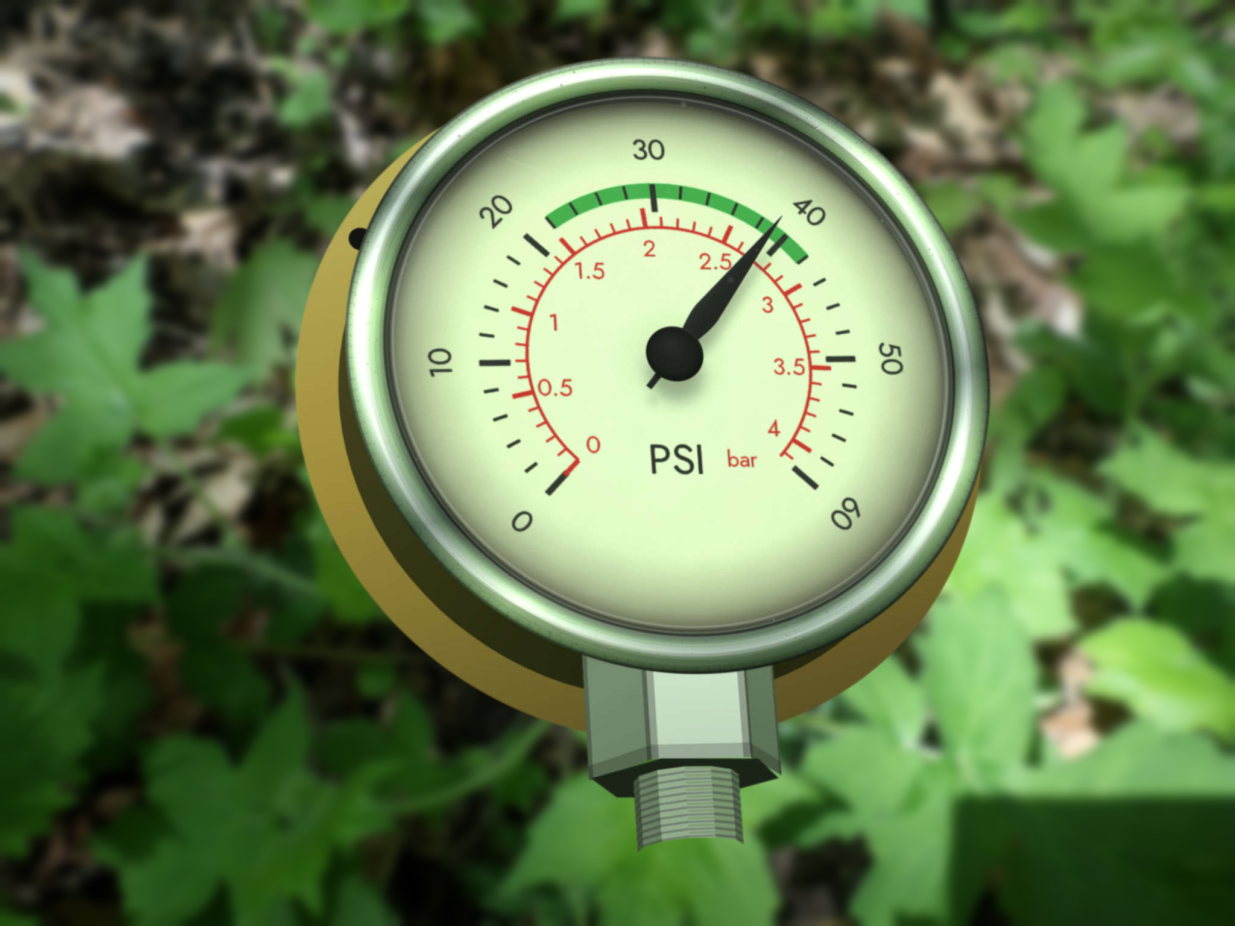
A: 39 psi
